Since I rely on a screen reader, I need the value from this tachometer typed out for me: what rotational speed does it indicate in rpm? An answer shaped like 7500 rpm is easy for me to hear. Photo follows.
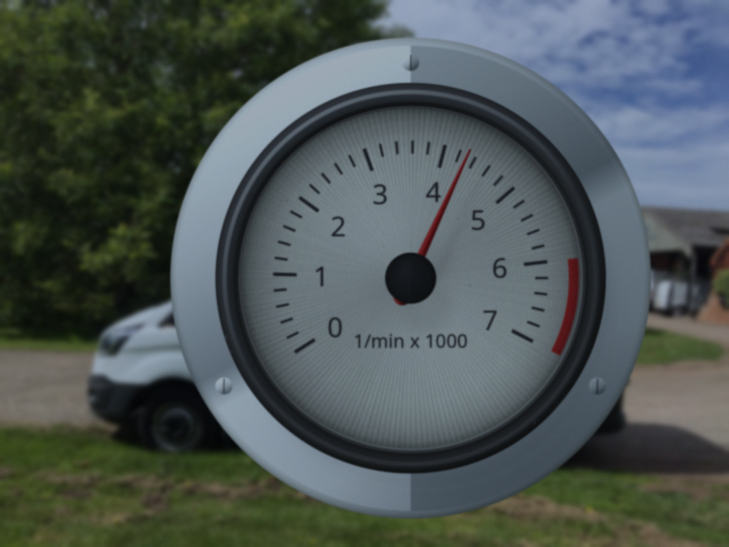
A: 4300 rpm
